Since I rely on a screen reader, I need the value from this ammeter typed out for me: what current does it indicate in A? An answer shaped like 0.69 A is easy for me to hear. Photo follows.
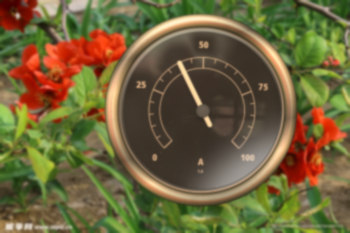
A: 40 A
